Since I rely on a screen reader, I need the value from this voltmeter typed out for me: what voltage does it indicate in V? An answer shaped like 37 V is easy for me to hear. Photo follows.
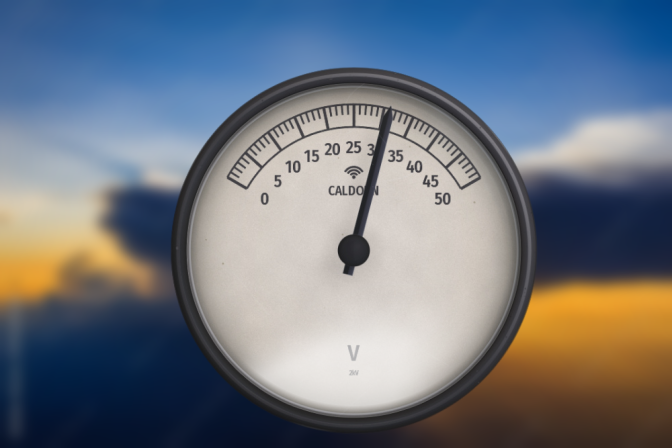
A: 31 V
